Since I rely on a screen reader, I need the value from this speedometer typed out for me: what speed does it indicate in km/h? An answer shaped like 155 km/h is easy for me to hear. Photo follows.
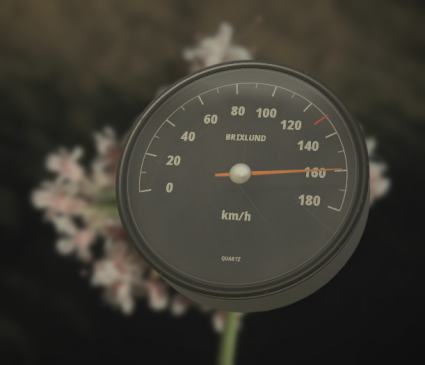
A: 160 km/h
